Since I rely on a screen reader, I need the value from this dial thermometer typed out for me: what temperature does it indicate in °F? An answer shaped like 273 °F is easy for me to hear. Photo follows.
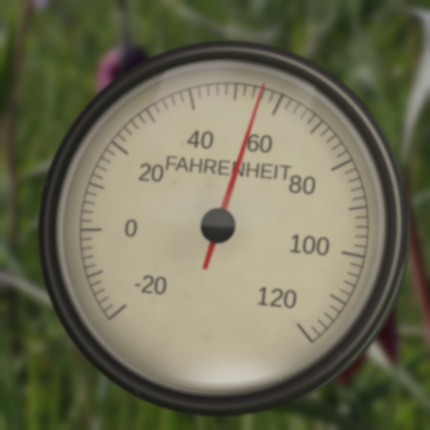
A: 56 °F
